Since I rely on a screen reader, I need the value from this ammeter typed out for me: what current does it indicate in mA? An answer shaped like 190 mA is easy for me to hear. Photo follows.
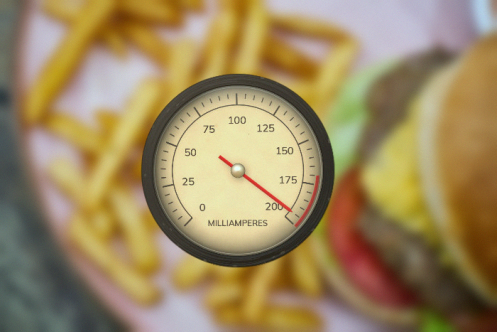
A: 195 mA
